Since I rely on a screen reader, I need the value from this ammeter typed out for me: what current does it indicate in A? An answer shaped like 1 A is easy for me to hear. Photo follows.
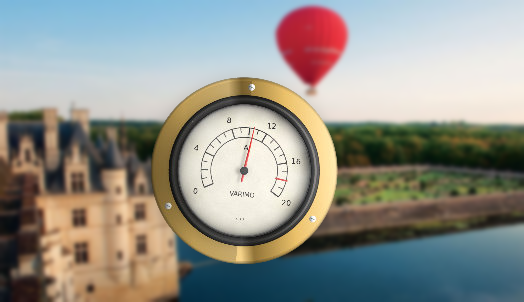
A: 10.5 A
